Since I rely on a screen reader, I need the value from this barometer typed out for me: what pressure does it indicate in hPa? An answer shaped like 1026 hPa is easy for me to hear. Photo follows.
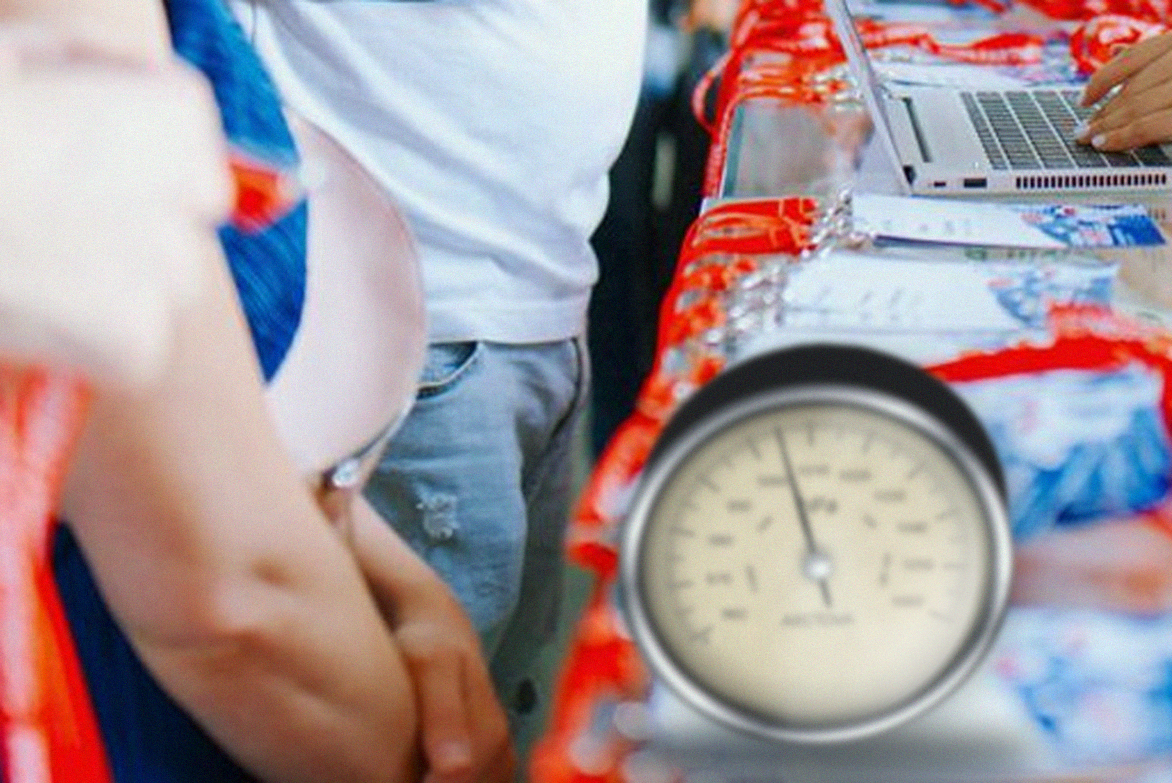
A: 1005 hPa
